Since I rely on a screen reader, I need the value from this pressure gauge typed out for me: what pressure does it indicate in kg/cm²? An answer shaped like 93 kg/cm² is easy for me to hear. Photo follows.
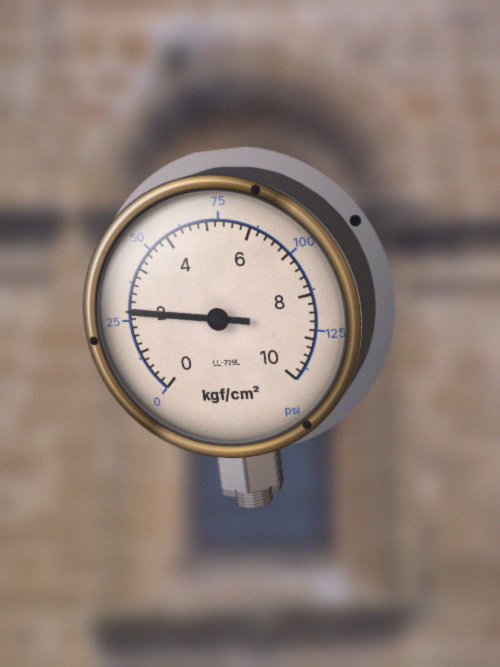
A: 2 kg/cm²
